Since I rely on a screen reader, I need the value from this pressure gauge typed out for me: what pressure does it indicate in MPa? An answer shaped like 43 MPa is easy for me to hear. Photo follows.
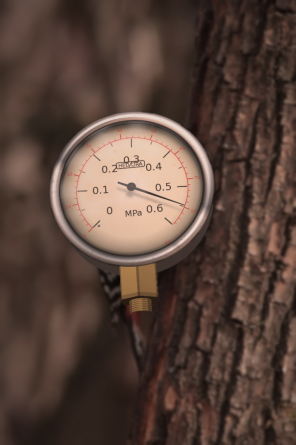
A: 0.55 MPa
